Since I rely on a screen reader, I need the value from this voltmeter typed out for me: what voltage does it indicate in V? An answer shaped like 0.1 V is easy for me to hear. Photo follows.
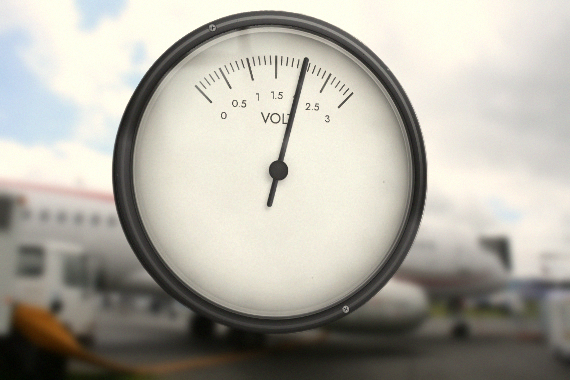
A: 2 V
